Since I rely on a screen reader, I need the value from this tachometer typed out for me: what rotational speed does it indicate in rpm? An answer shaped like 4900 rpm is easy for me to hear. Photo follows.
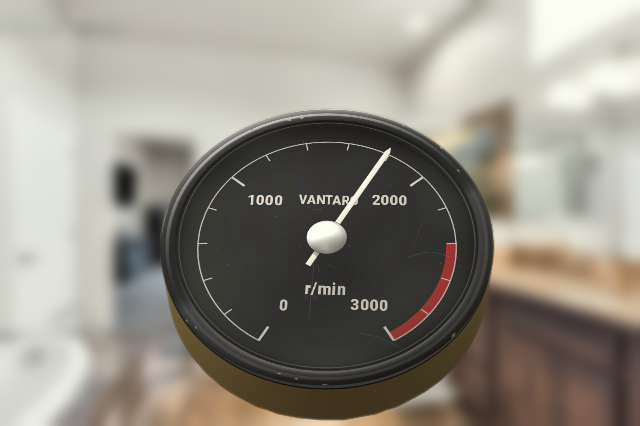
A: 1800 rpm
